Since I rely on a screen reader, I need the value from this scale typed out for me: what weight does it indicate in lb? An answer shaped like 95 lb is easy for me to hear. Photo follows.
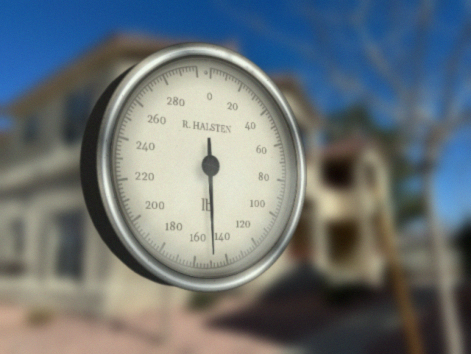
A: 150 lb
